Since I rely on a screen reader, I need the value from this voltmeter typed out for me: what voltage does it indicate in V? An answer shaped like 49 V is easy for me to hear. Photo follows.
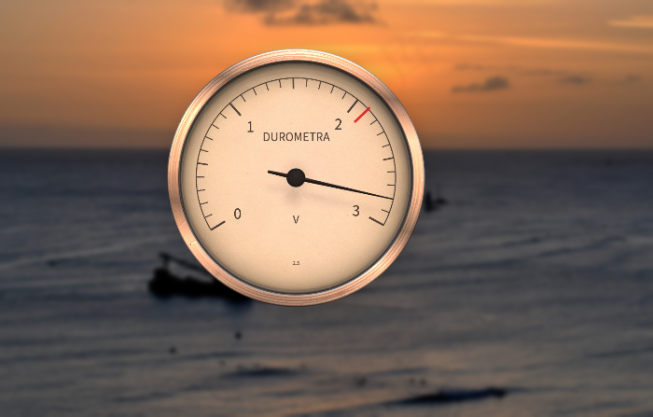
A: 2.8 V
